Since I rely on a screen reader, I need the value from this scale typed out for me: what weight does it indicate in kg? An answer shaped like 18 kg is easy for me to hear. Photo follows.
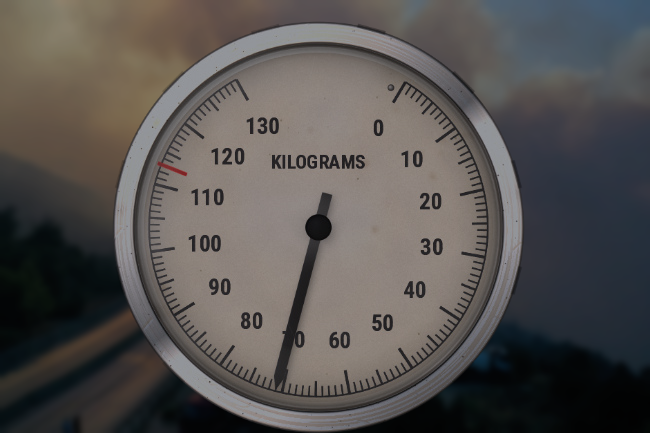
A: 71 kg
